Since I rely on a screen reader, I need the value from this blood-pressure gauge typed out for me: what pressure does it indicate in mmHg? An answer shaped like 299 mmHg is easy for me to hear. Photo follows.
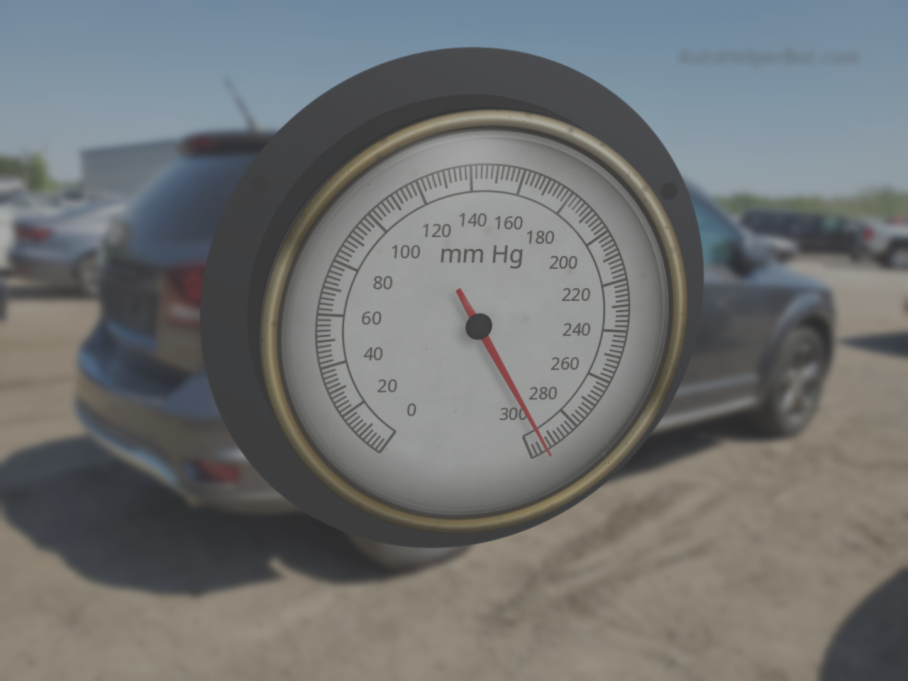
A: 294 mmHg
